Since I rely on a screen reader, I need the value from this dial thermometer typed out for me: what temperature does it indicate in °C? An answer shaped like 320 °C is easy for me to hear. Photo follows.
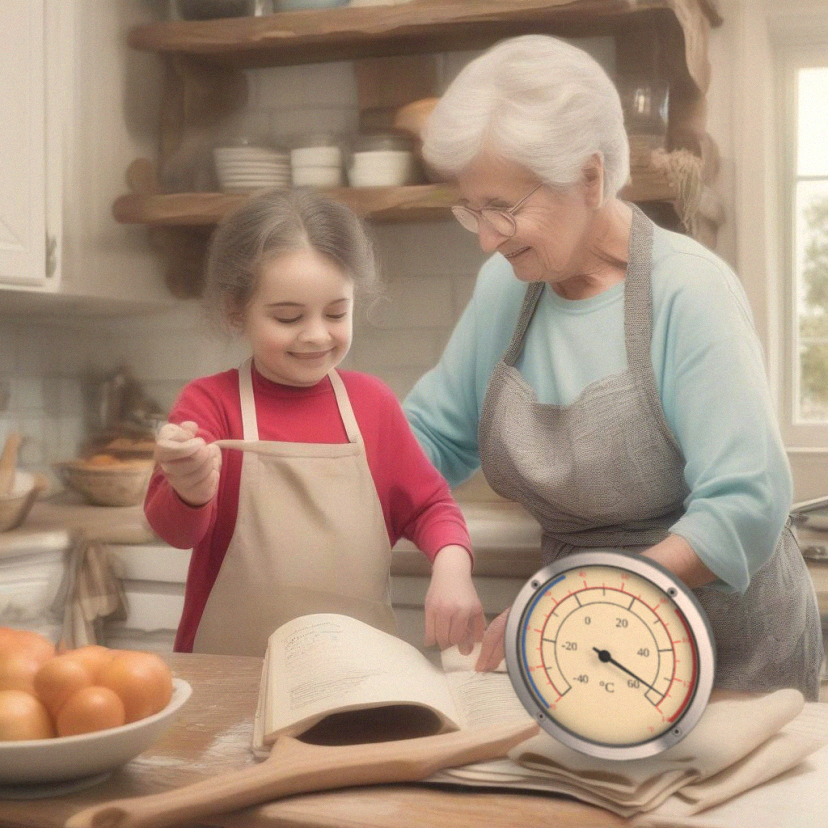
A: 55 °C
